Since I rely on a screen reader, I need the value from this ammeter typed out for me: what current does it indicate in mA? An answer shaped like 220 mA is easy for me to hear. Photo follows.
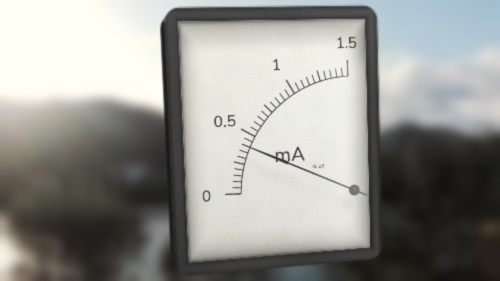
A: 0.4 mA
